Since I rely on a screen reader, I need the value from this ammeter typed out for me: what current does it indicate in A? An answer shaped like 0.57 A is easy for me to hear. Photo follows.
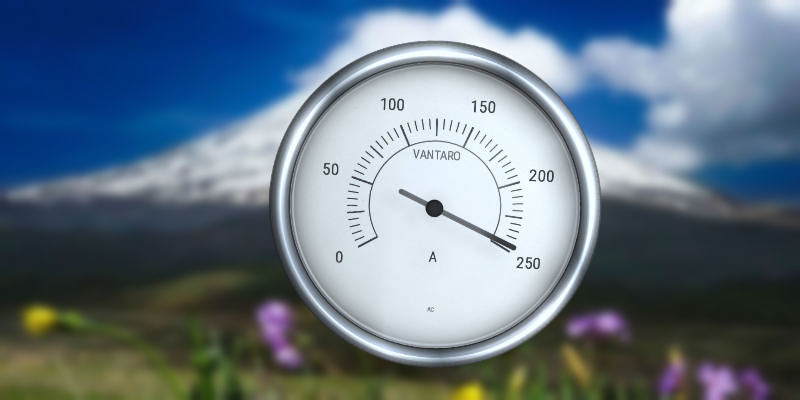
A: 245 A
